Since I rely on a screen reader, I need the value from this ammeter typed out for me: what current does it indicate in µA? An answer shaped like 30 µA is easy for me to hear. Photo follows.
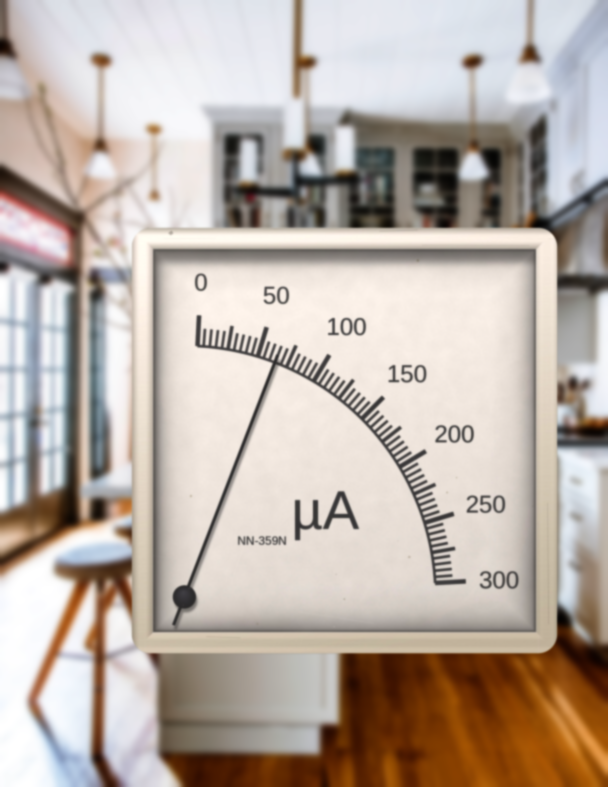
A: 65 µA
